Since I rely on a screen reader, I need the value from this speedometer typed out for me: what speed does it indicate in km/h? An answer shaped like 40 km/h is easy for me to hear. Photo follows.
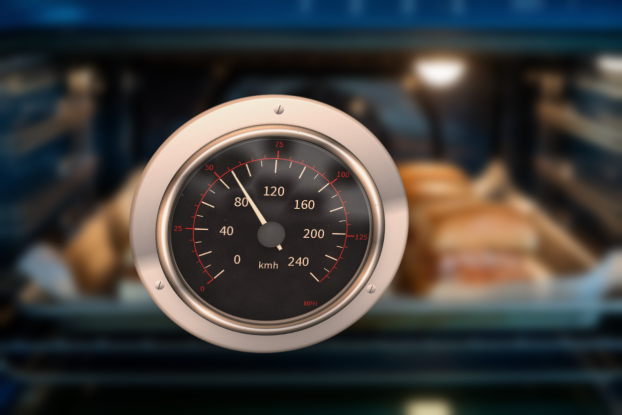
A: 90 km/h
